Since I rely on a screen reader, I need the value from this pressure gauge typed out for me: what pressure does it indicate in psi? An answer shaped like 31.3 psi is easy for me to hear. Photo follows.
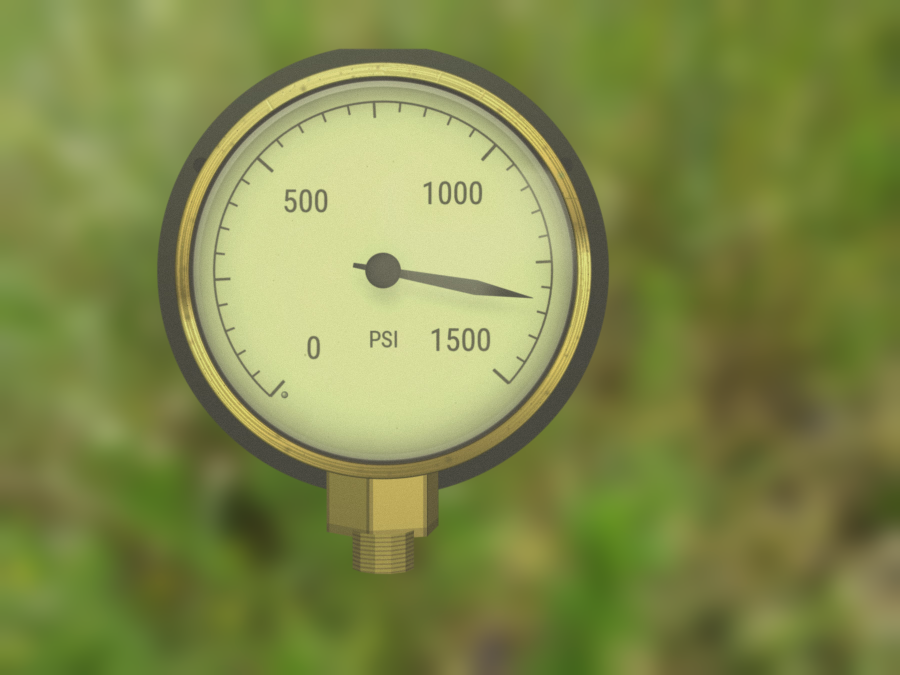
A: 1325 psi
